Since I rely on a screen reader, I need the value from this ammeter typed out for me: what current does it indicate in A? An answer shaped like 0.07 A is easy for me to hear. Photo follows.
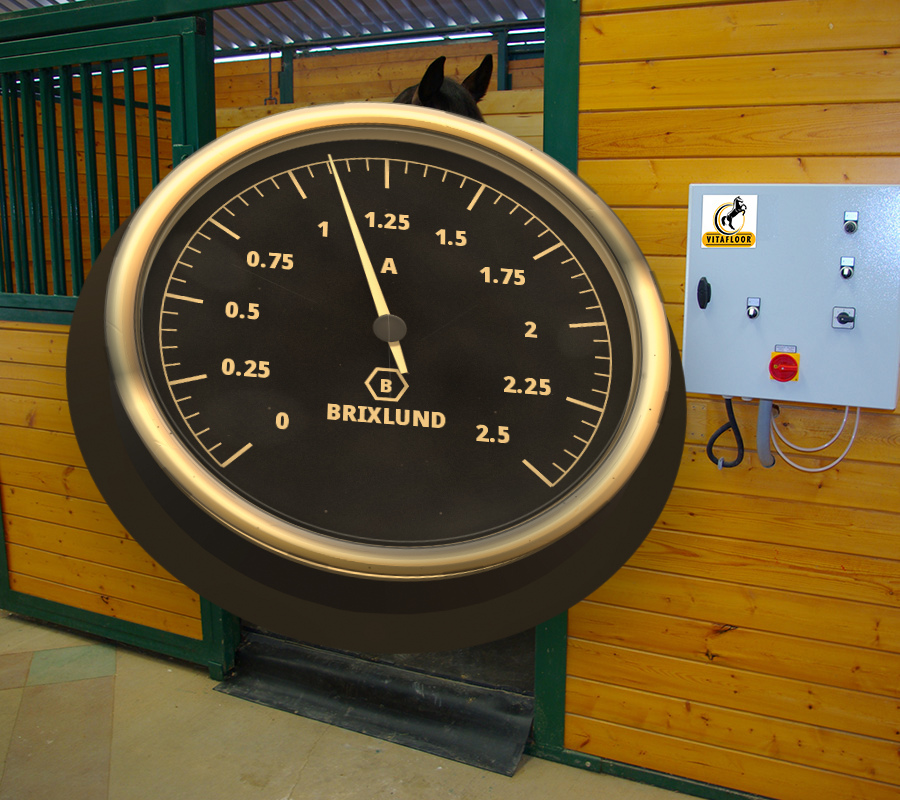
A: 1.1 A
